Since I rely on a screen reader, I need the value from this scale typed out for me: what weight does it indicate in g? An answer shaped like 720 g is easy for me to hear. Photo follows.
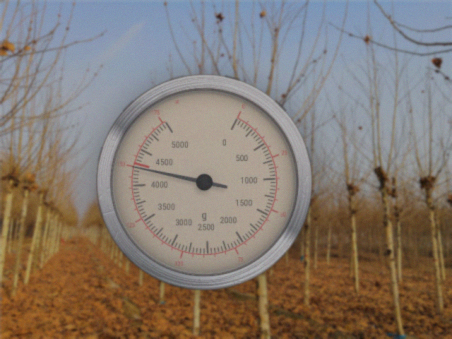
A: 4250 g
